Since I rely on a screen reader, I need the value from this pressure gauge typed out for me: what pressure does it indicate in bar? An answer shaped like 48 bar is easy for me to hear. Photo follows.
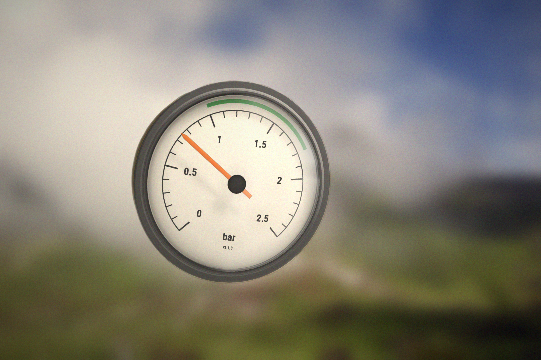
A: 0.75 bar
